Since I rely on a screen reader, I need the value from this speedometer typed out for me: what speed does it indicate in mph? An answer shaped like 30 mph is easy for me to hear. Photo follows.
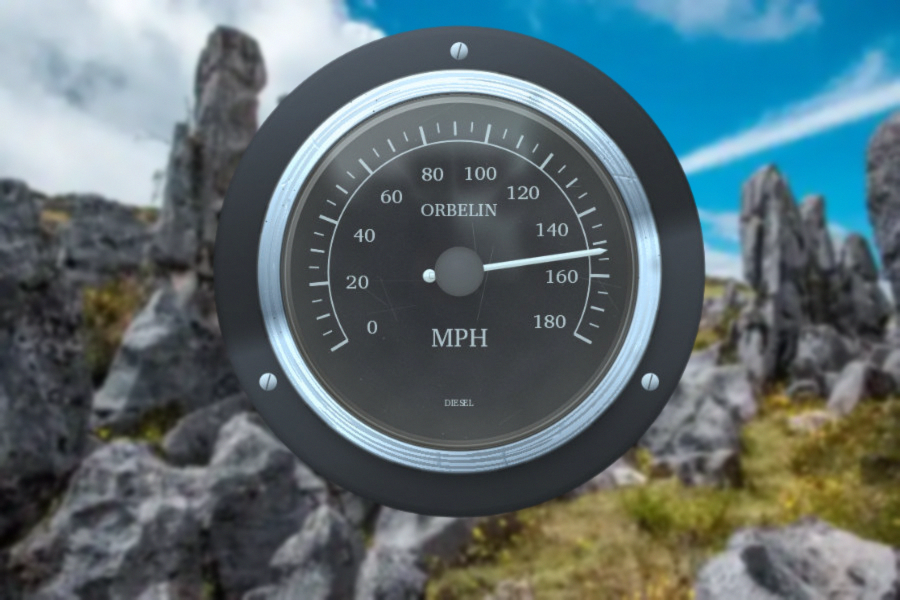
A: 152.5 mph
